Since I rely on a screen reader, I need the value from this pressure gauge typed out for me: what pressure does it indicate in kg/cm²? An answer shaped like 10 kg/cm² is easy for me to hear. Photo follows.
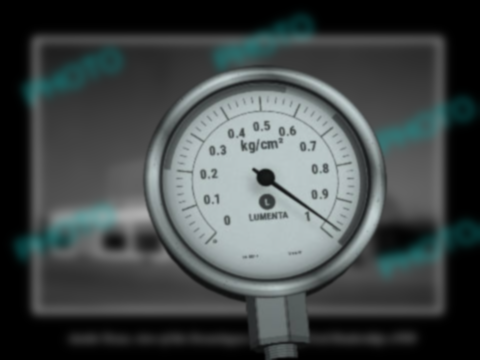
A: 0.98 kg/cm²
